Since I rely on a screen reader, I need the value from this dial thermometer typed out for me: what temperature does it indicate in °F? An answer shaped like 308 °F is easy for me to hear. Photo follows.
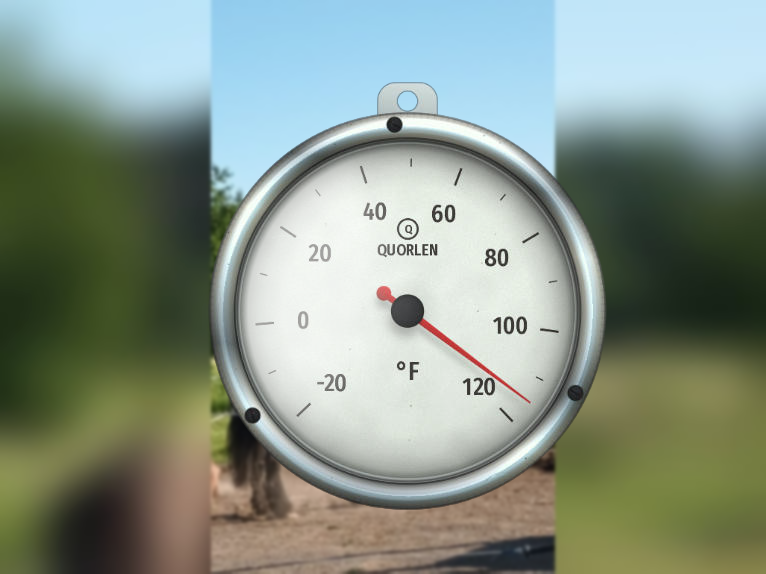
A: 115 °F
